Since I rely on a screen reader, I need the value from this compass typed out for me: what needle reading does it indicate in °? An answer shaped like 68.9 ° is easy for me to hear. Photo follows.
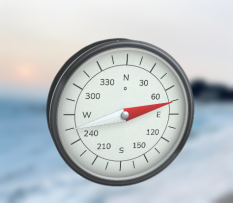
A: 75 °
